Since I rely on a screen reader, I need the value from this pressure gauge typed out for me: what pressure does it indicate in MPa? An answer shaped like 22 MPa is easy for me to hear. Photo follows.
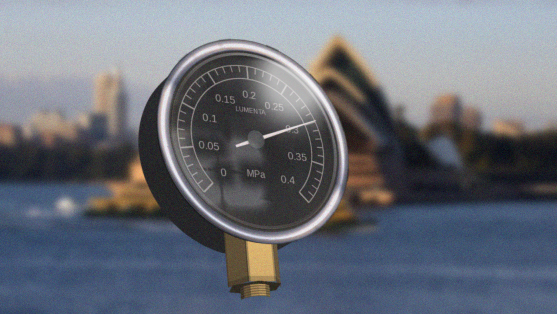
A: 0.3 MPa
